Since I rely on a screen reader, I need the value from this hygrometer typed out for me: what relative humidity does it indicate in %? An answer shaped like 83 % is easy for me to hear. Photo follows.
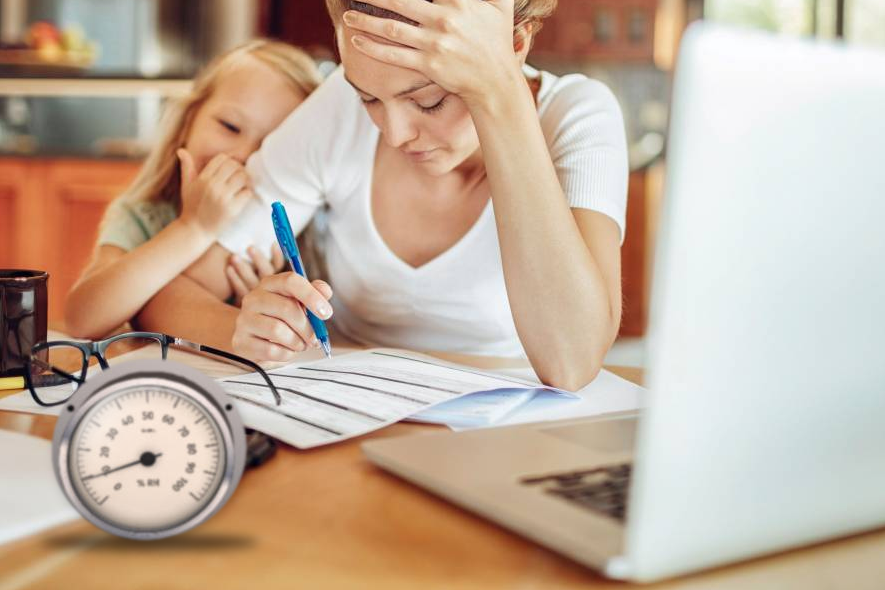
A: 10 %
